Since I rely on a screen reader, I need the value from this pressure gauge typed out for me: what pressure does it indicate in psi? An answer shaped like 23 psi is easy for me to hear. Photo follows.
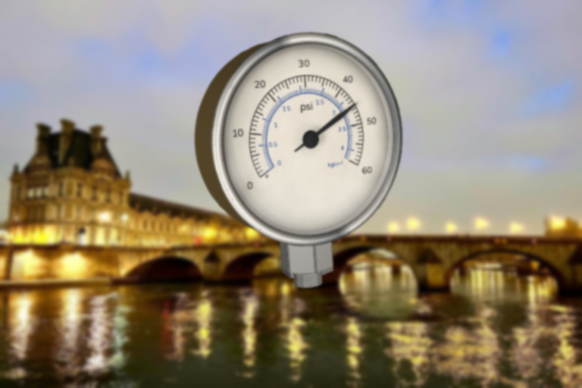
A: 45 psi
